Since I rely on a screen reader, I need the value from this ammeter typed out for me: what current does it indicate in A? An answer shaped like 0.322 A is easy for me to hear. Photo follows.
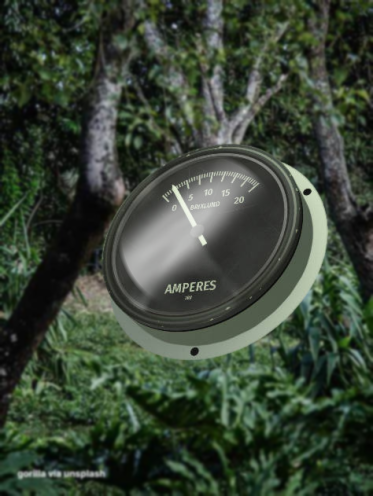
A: 2.5 A
